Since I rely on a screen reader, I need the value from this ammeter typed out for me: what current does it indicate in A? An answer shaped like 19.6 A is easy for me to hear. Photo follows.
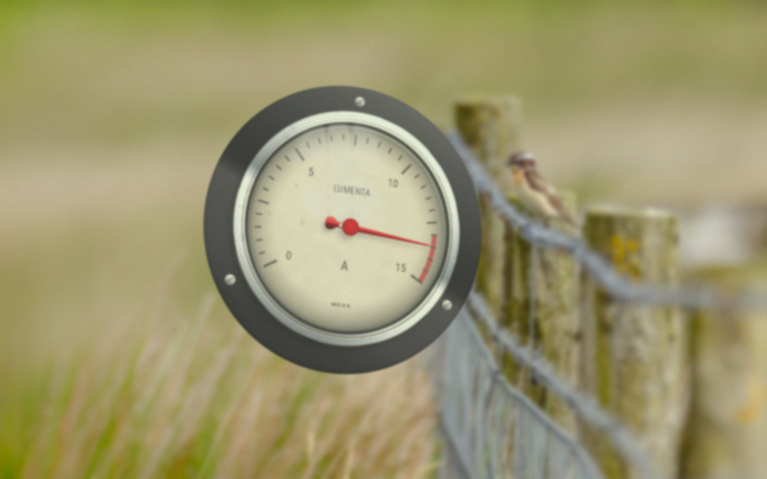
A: 13.5 A
